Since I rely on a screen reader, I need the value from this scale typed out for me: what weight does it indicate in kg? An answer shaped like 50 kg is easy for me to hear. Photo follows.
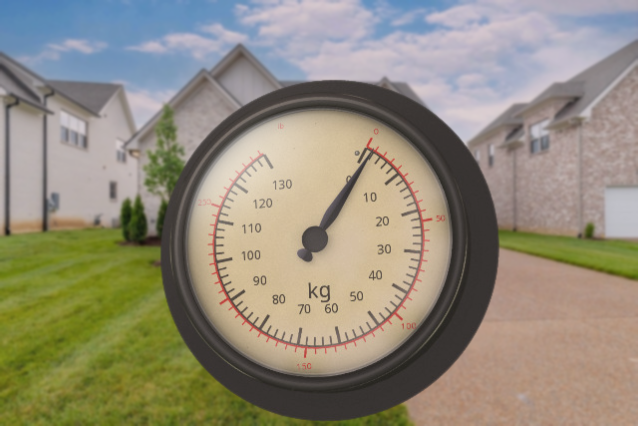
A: 2 kg
